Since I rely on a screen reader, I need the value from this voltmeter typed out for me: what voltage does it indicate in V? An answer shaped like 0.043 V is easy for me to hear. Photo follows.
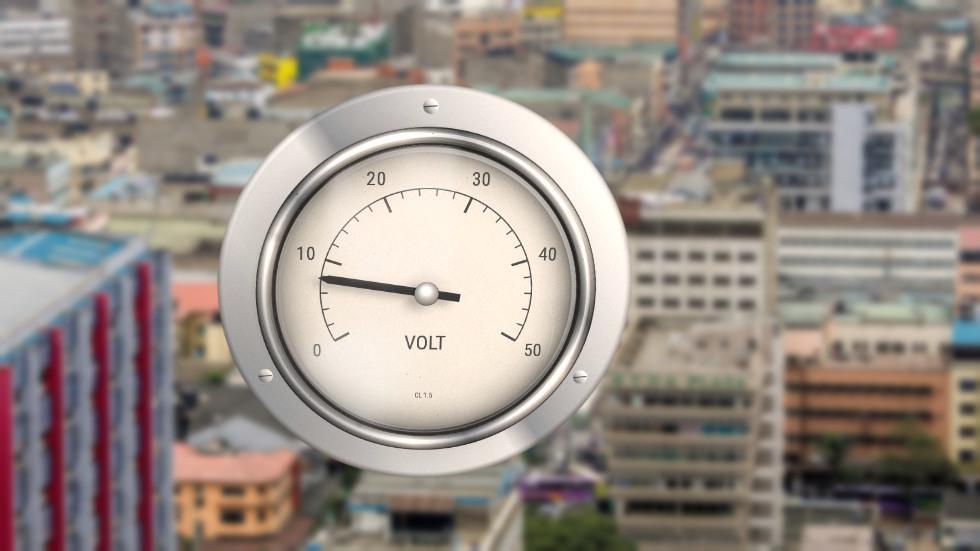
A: 8 V
